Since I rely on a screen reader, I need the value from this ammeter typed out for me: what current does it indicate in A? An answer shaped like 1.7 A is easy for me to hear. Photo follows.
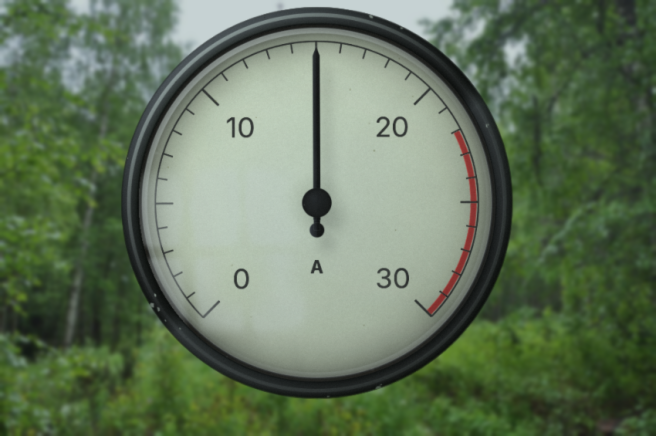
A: 15 A
